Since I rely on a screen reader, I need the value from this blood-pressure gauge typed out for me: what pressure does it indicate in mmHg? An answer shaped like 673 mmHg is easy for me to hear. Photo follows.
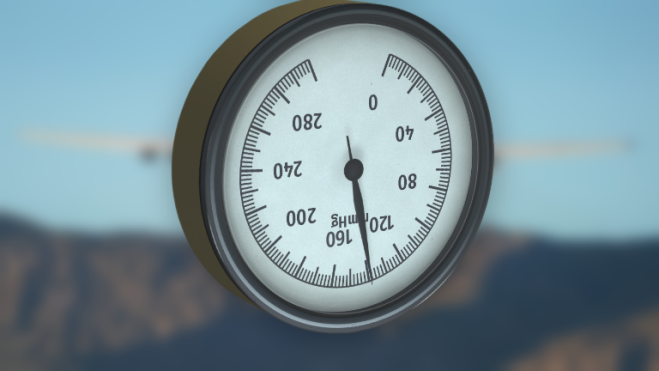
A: 140 mmHg
